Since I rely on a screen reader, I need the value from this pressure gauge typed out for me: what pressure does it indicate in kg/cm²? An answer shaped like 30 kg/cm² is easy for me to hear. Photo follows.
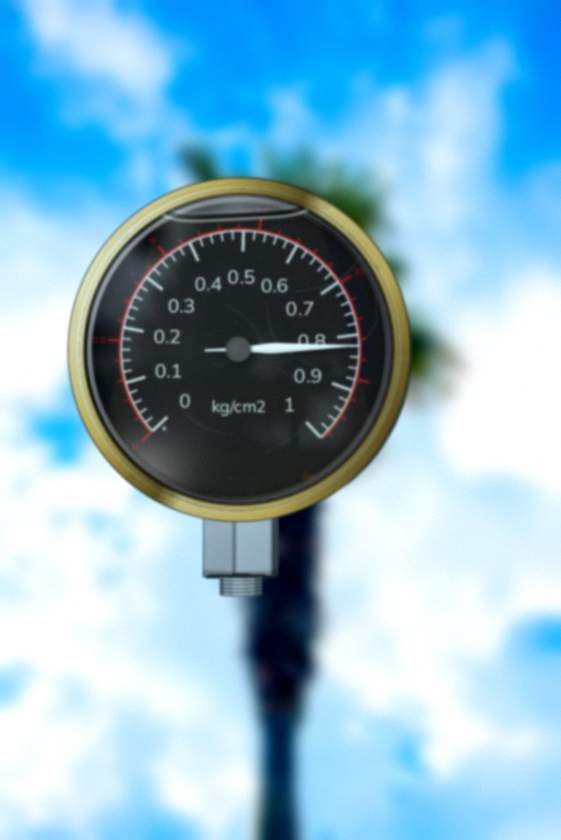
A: 0.82 kg/cm²
